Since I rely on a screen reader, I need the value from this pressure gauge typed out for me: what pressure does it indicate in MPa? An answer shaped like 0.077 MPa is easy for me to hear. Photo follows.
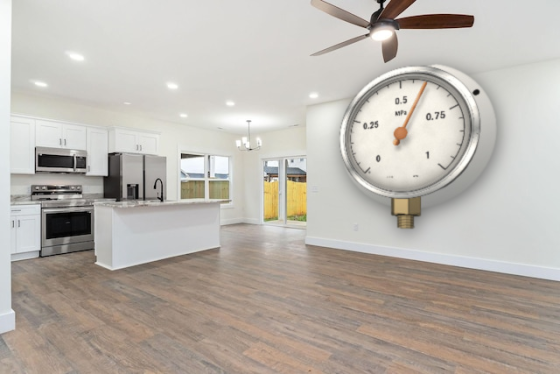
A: 0.6 MPa
